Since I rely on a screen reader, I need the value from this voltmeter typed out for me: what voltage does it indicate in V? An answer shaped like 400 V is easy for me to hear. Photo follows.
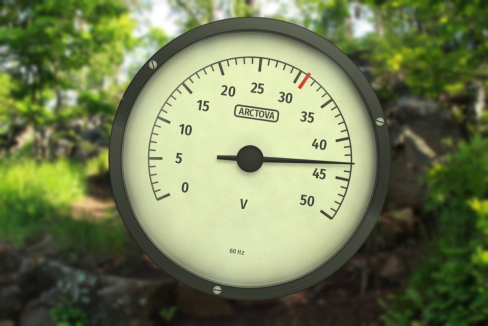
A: 43 V
